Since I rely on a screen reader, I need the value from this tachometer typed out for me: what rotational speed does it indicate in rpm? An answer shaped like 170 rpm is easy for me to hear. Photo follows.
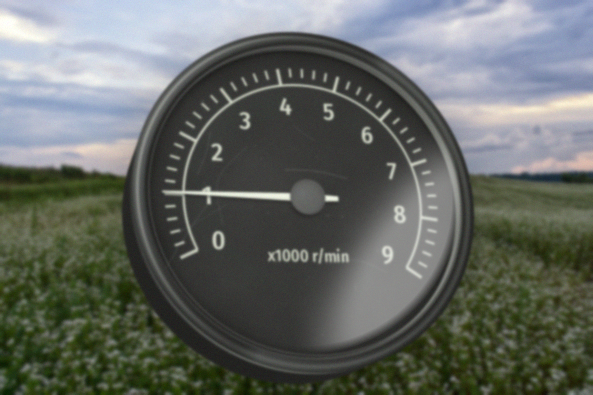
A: 1000 rpm
